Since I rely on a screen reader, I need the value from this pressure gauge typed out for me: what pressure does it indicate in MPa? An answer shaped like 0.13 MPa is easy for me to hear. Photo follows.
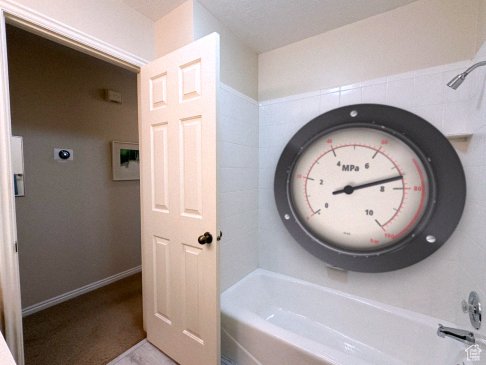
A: 7.5 MPa
